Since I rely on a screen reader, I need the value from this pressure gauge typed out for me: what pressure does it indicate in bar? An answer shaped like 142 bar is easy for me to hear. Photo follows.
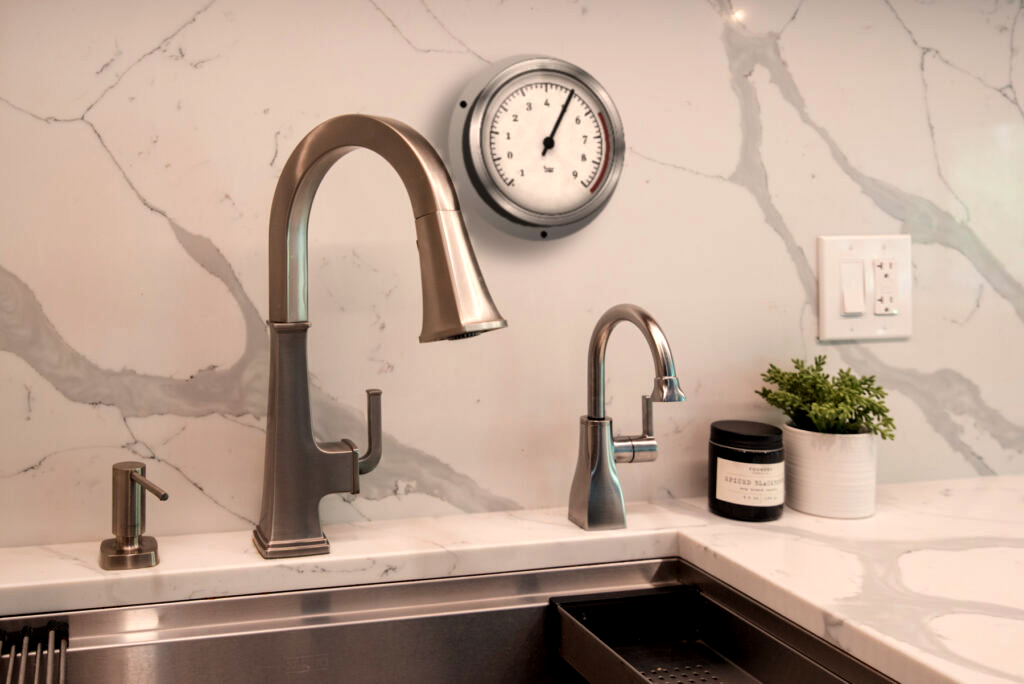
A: 5 bar
